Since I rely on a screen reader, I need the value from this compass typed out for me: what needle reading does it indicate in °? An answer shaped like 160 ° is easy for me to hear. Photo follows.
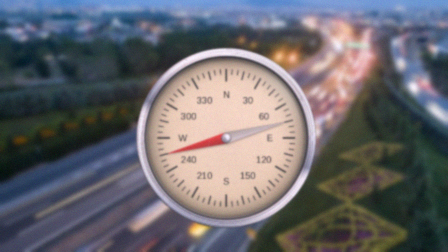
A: 255 °
